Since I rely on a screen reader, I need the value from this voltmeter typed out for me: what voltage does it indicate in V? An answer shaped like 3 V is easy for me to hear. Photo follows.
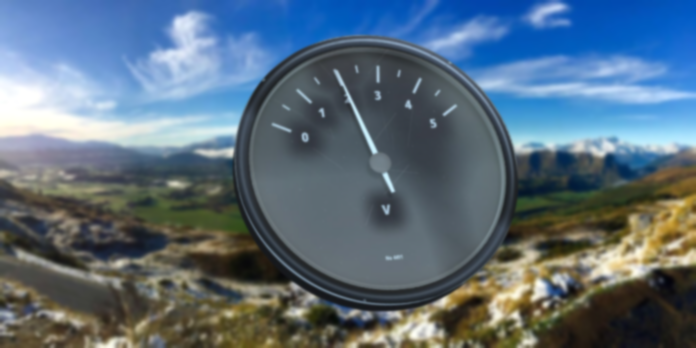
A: 2 V
